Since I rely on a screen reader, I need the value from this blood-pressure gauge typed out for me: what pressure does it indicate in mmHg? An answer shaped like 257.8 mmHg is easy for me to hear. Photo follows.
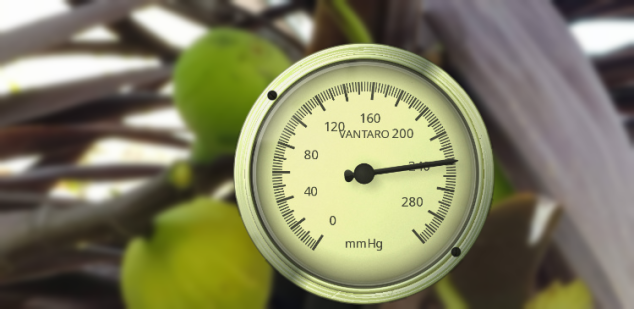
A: 240 mmHg
